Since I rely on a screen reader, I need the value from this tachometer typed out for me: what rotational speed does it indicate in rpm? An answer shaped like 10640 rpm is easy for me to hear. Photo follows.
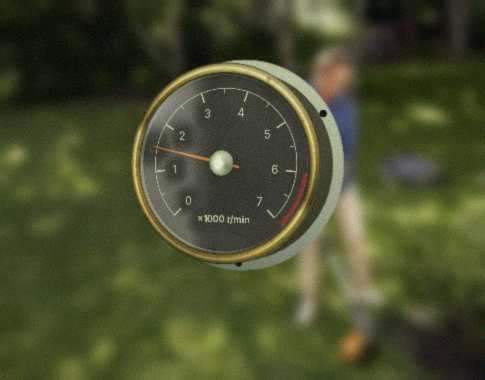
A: 1500 rpm
